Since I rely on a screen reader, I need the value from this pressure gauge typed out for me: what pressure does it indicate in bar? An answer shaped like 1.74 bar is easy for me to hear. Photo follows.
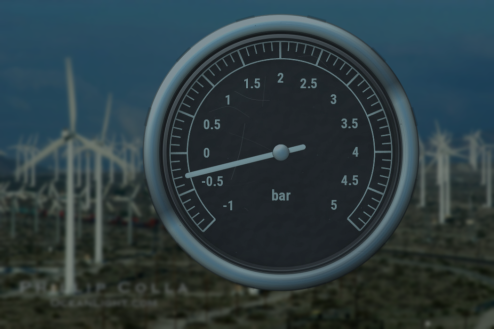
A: -0.3 bar
